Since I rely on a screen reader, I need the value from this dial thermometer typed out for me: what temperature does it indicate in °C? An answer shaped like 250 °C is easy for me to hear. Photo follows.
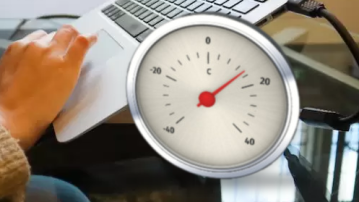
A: 14 °C
